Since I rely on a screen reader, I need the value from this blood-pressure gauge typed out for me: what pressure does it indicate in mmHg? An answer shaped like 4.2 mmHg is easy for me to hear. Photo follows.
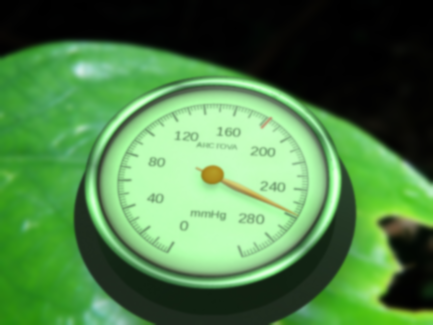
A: 260 mmHg
